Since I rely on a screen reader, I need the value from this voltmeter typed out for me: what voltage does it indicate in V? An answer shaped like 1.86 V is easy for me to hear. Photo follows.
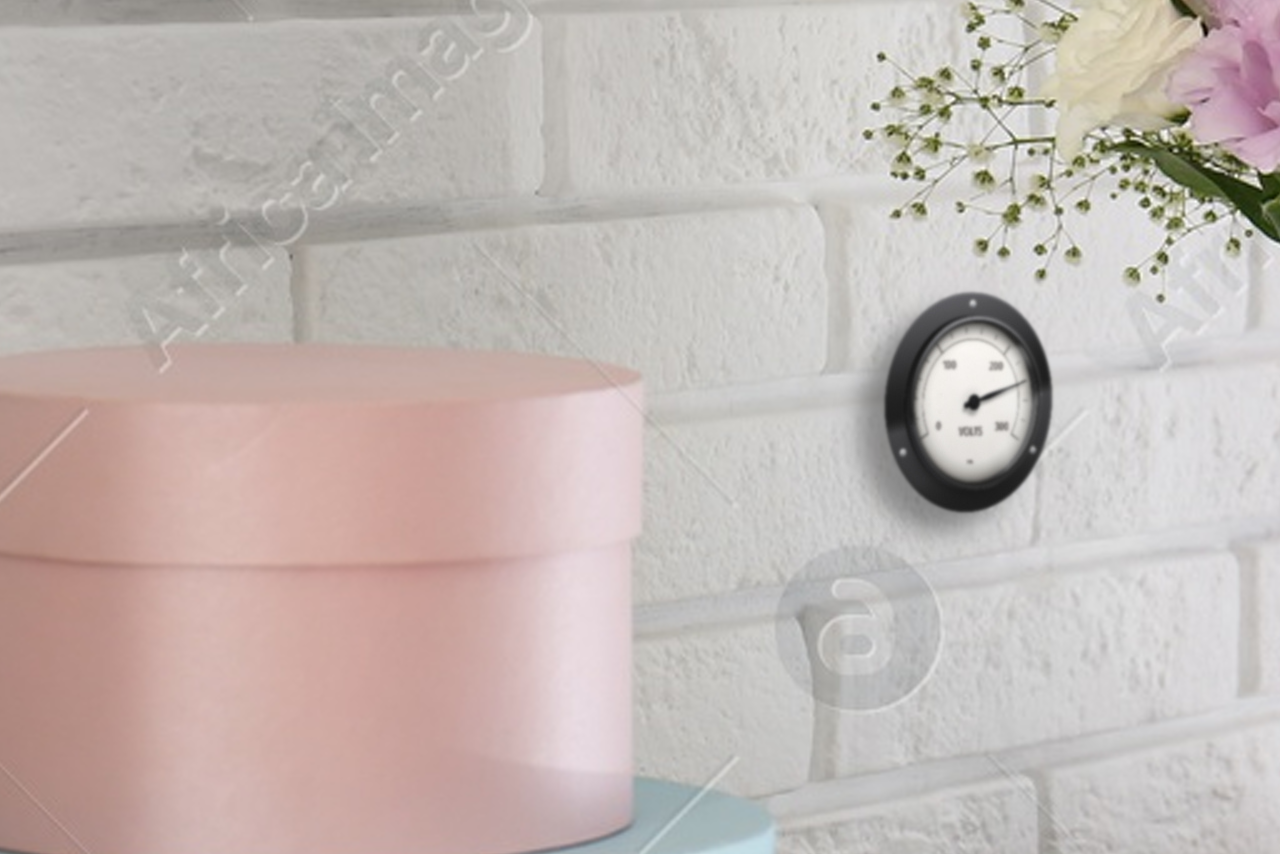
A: 240 V
